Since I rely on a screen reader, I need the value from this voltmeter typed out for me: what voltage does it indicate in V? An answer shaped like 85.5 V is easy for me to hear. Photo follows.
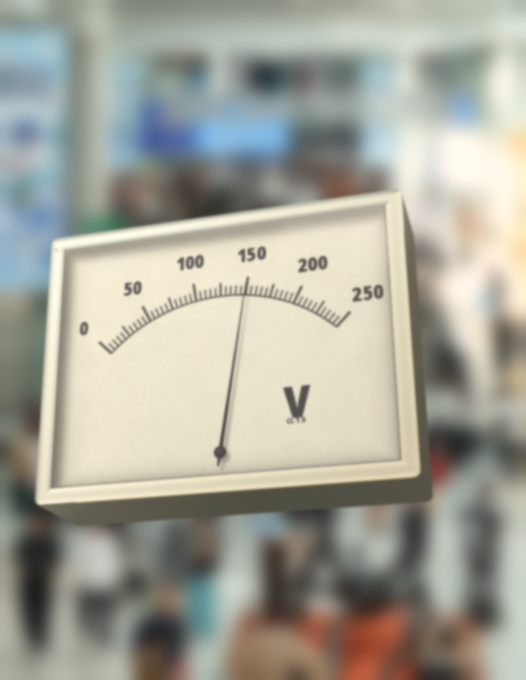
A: 150 V
